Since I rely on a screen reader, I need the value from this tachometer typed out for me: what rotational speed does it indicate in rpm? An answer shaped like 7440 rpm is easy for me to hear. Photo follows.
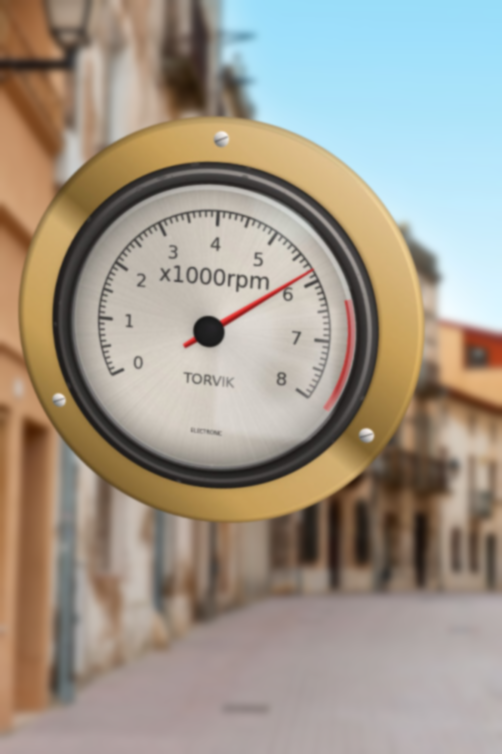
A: 5800 rpm
